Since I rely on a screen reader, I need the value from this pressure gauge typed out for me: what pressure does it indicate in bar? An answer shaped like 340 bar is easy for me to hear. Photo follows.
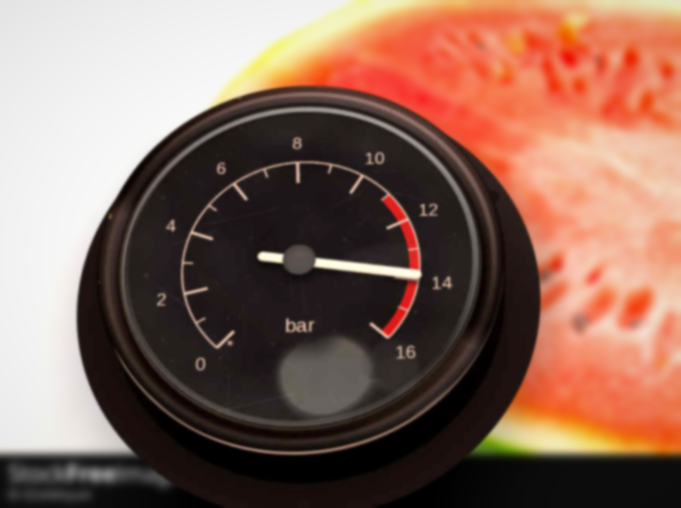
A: 14 bar
